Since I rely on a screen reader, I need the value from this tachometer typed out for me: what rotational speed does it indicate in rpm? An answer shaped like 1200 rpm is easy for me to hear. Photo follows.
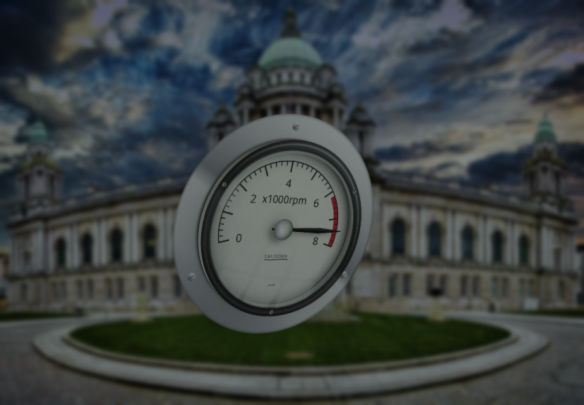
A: 7400 rpm
